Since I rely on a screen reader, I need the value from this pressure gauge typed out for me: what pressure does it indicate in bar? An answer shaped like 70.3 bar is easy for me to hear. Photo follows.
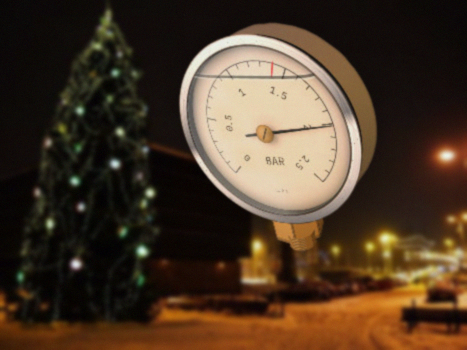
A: 2 bar
